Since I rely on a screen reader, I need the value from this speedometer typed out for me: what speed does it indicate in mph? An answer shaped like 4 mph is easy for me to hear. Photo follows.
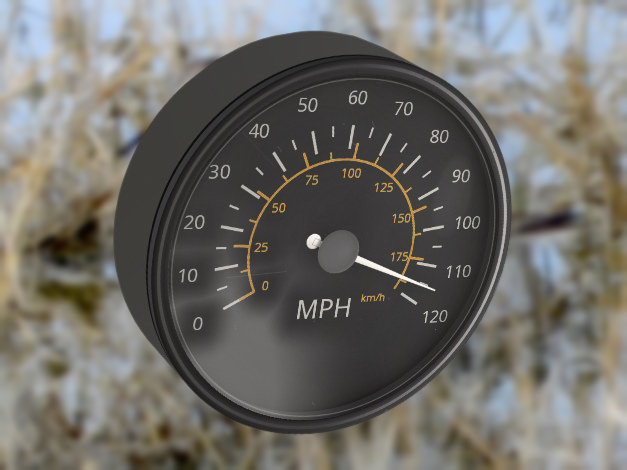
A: 115 mph
